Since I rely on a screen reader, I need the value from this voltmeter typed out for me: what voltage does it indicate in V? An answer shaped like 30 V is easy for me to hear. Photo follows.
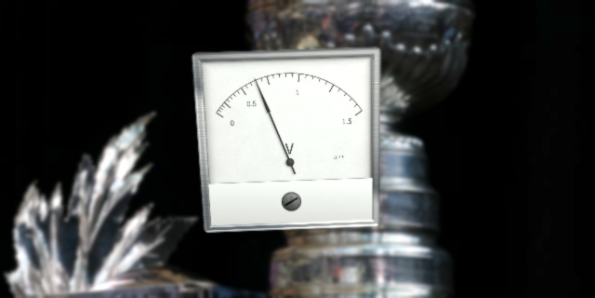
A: 0.65 V
